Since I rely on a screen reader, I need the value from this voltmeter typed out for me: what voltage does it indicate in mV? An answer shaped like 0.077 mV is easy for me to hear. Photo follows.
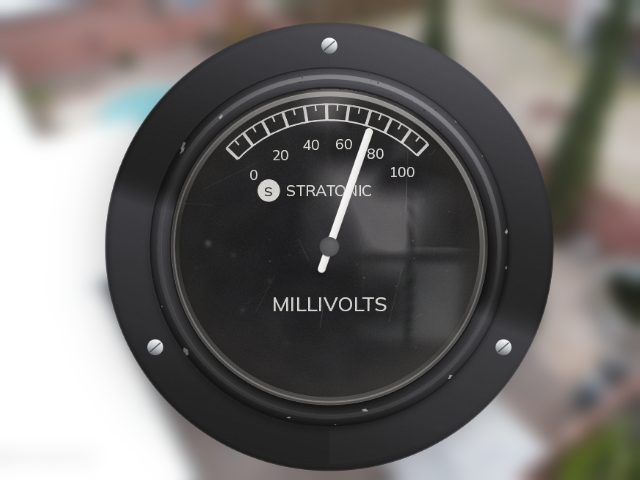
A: 72.5 mV
